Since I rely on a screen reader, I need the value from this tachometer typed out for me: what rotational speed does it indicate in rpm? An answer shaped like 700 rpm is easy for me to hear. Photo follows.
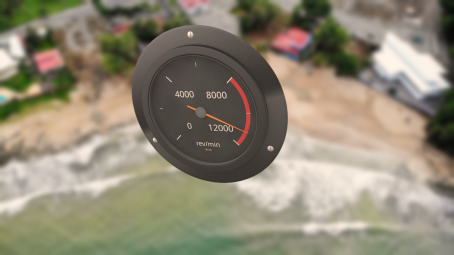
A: 11000 rpm
